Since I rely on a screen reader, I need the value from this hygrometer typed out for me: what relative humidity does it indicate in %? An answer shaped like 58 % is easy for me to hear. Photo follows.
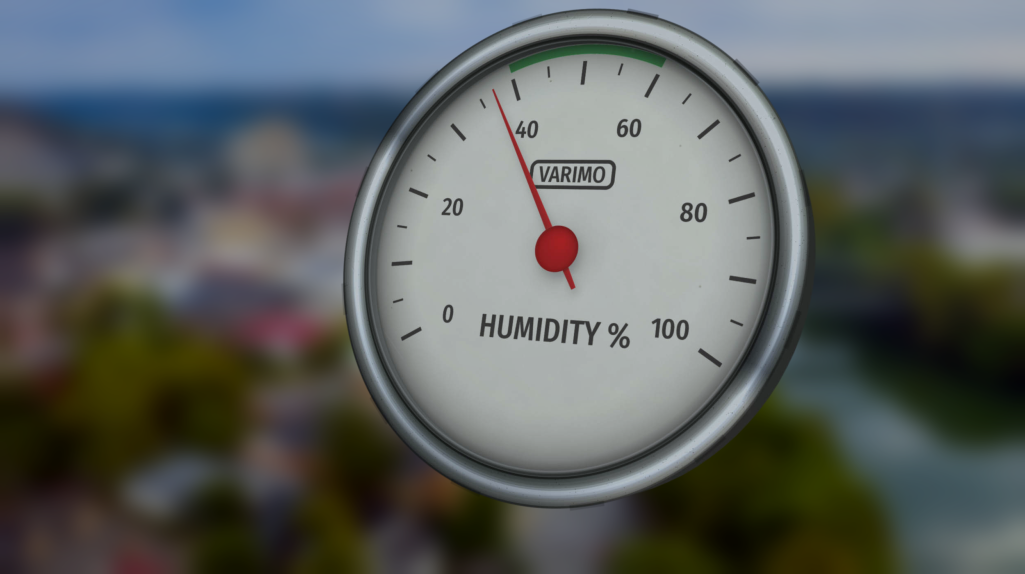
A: 37.5 %
